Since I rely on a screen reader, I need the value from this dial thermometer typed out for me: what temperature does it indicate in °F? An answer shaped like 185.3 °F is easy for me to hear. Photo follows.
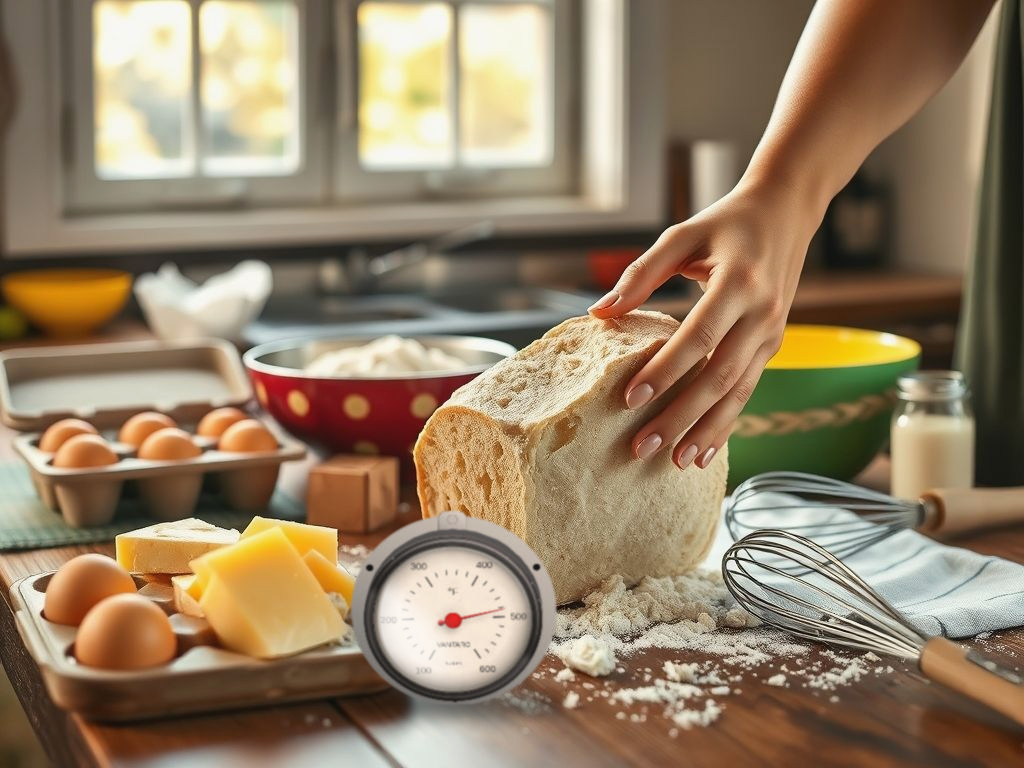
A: 480 °F
